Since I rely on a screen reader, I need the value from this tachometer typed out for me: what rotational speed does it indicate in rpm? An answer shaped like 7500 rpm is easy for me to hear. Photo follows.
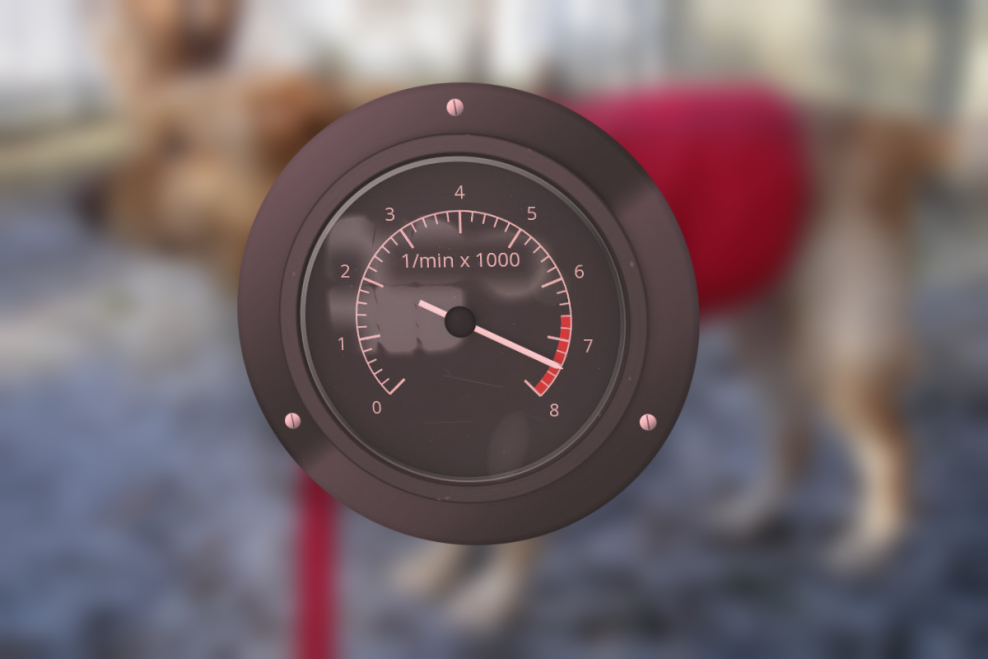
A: 7400 rpm
